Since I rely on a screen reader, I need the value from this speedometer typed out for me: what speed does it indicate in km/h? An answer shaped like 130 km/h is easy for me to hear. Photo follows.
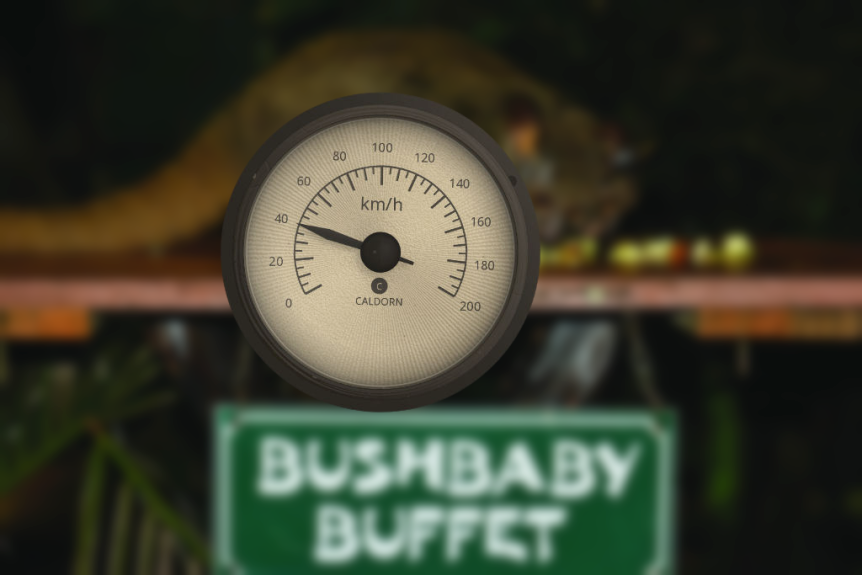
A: 40 km/h
